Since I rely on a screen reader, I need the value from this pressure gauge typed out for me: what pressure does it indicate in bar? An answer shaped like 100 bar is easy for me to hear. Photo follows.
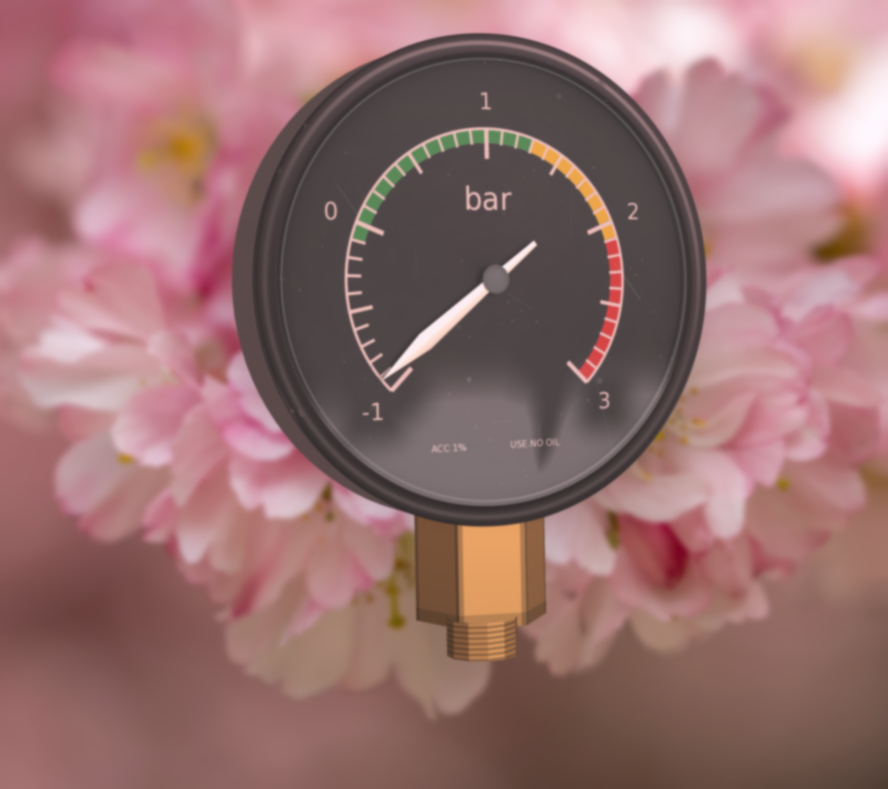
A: -0.9 bar
